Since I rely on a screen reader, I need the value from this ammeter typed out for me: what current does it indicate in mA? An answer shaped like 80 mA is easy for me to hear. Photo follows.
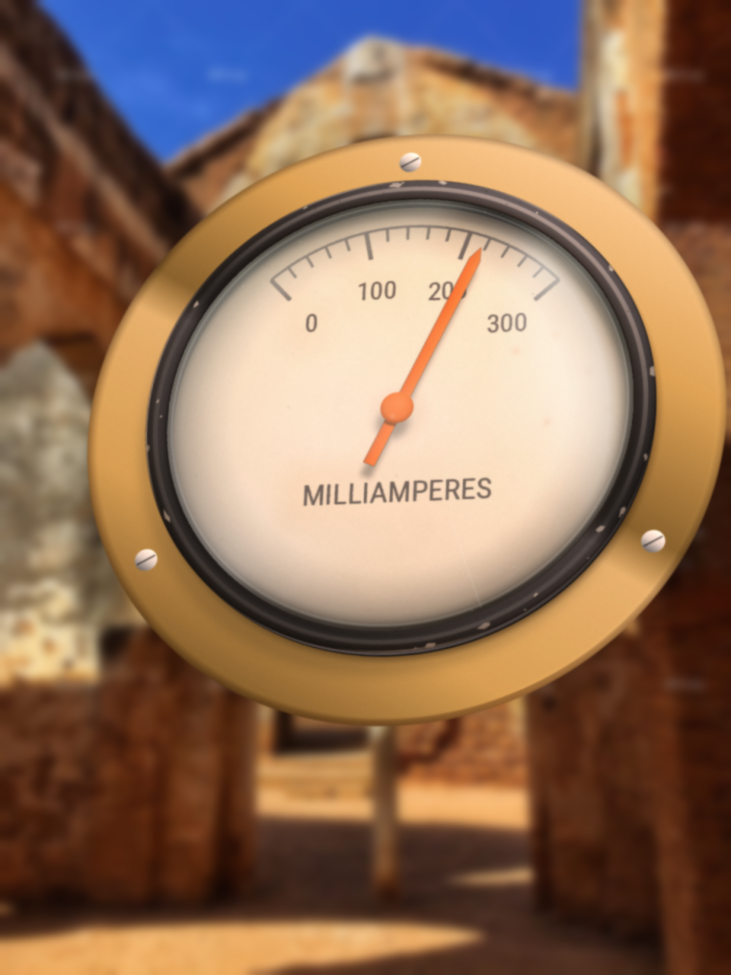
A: 220 mA
